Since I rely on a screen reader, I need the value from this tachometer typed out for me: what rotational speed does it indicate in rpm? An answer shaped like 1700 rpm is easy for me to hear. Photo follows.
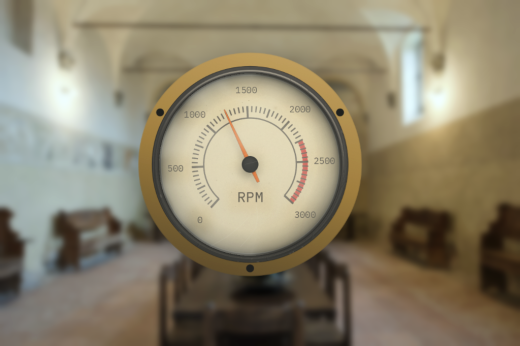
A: 1250 rpm
